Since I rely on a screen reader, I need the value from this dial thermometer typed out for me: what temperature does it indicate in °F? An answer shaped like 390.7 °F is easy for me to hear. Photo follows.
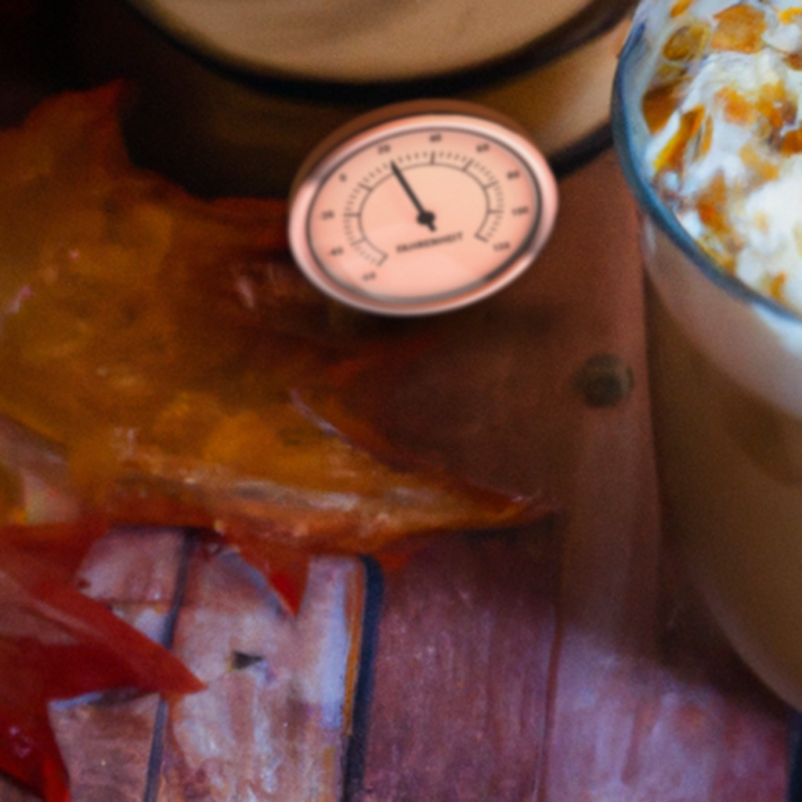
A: 20 °F
